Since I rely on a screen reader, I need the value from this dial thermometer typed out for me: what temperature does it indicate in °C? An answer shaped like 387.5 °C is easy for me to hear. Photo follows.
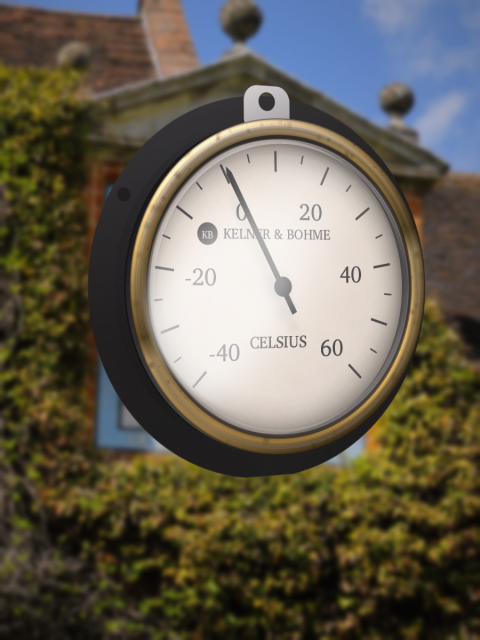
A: 0 °C
